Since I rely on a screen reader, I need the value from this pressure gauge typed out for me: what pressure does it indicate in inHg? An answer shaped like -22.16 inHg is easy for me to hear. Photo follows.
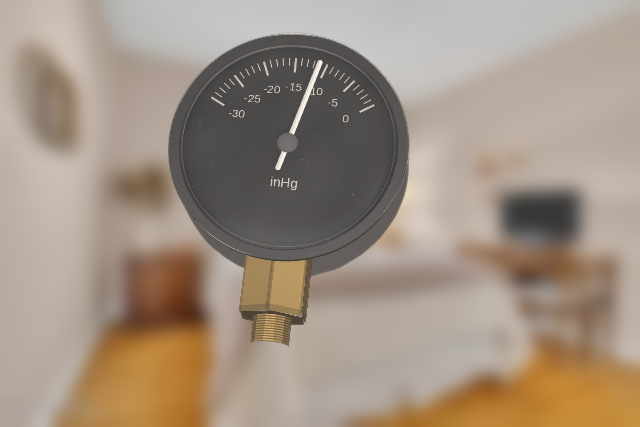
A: -11 inHg
